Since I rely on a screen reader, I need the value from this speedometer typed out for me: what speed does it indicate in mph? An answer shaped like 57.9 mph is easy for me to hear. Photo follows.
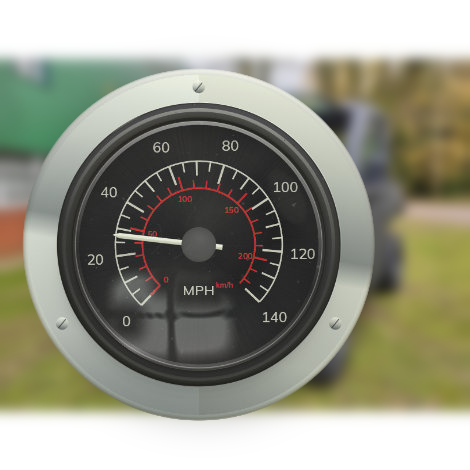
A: 27.5 mph
